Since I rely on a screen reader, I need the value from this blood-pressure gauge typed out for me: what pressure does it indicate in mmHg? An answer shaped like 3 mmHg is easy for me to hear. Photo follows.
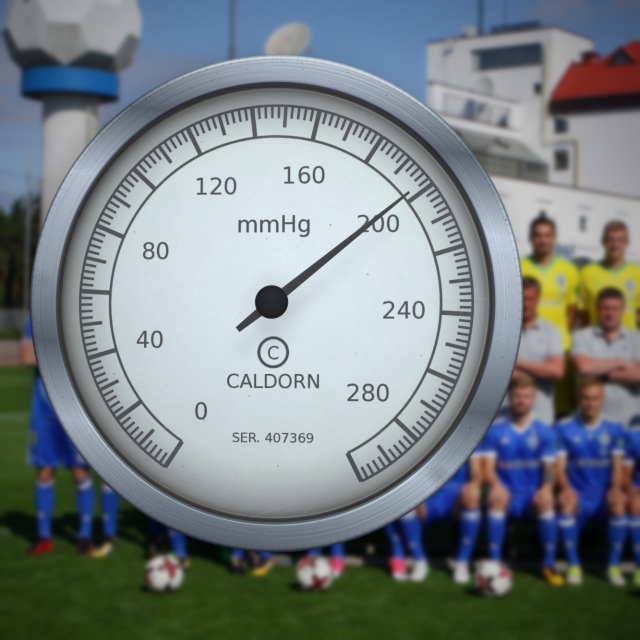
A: 198 mmHg
